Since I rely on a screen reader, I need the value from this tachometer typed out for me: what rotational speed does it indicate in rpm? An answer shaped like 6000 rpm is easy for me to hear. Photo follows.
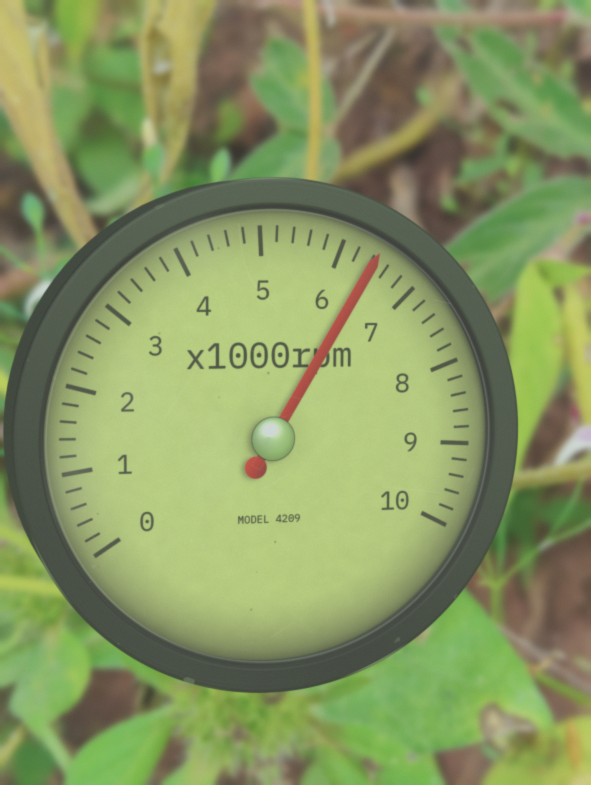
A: 6400 rpm
